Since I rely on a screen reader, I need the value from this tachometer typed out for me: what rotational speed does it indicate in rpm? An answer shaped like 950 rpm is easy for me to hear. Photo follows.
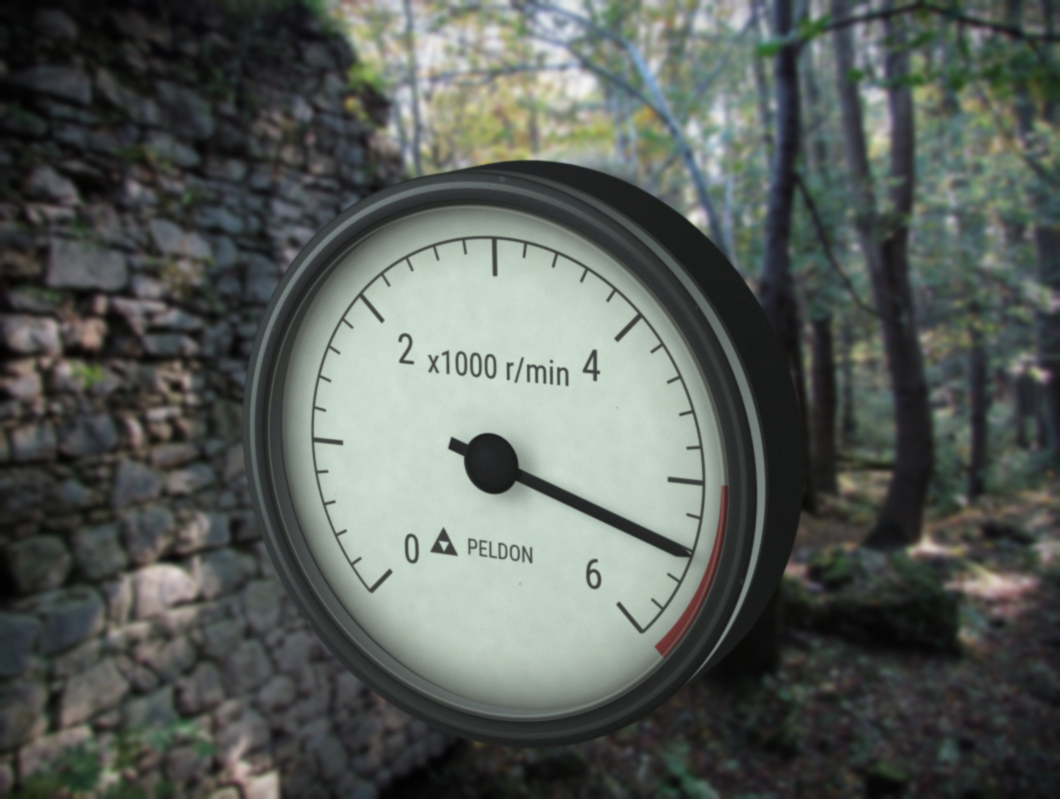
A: 5400 rpm
